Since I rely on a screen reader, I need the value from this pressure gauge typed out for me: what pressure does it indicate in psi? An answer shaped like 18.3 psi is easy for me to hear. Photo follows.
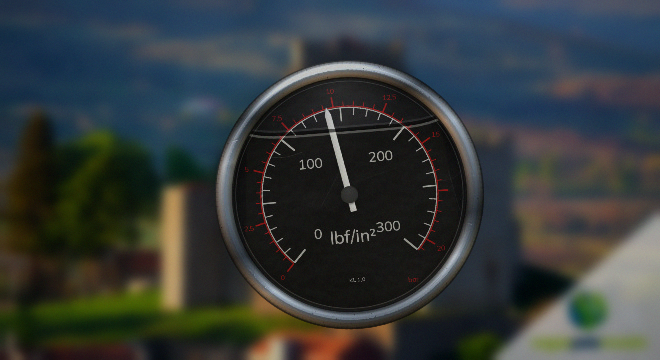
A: 140 psi
